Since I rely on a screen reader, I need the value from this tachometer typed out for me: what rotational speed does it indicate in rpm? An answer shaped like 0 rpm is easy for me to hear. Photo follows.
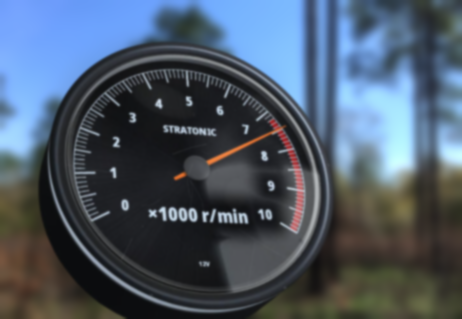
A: 7500 rpm
